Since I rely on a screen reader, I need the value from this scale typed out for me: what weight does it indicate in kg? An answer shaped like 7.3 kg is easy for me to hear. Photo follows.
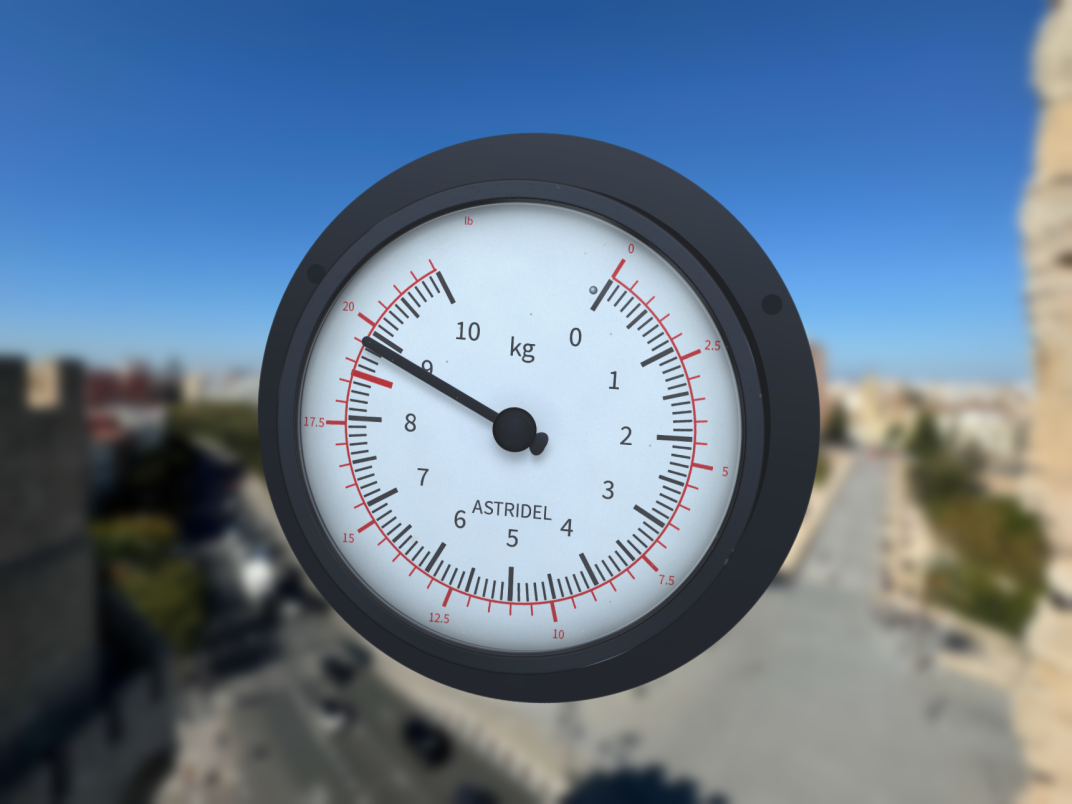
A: 8.9 kg
